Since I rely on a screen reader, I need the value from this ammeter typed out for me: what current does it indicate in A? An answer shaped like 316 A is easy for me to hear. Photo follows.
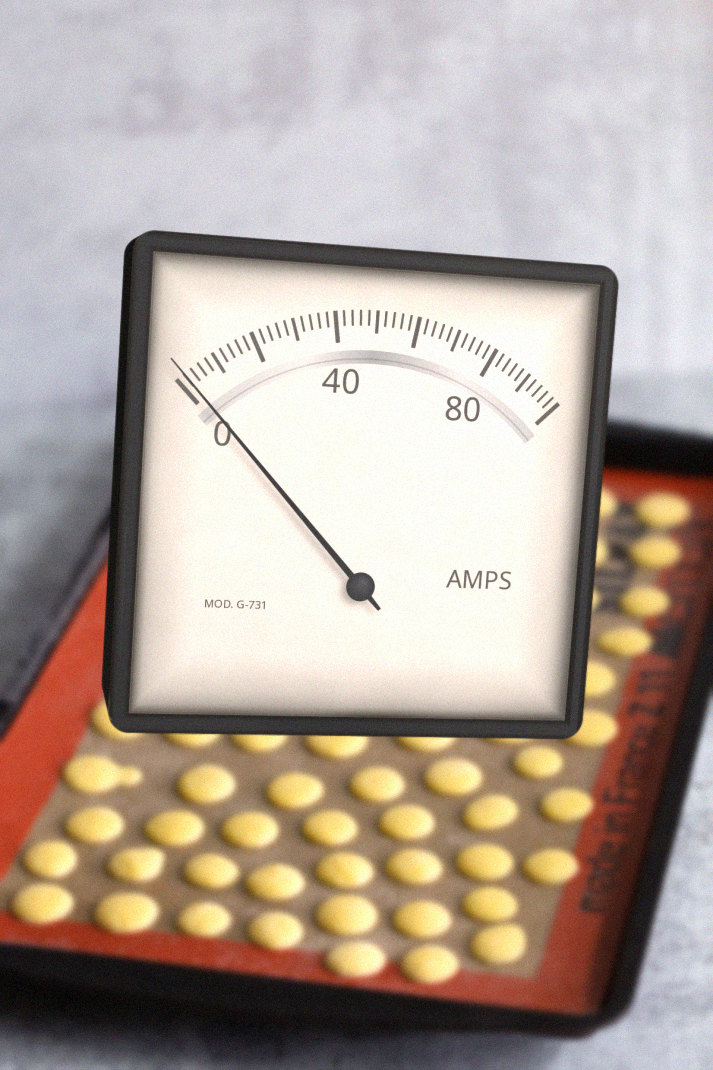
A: 2 A
